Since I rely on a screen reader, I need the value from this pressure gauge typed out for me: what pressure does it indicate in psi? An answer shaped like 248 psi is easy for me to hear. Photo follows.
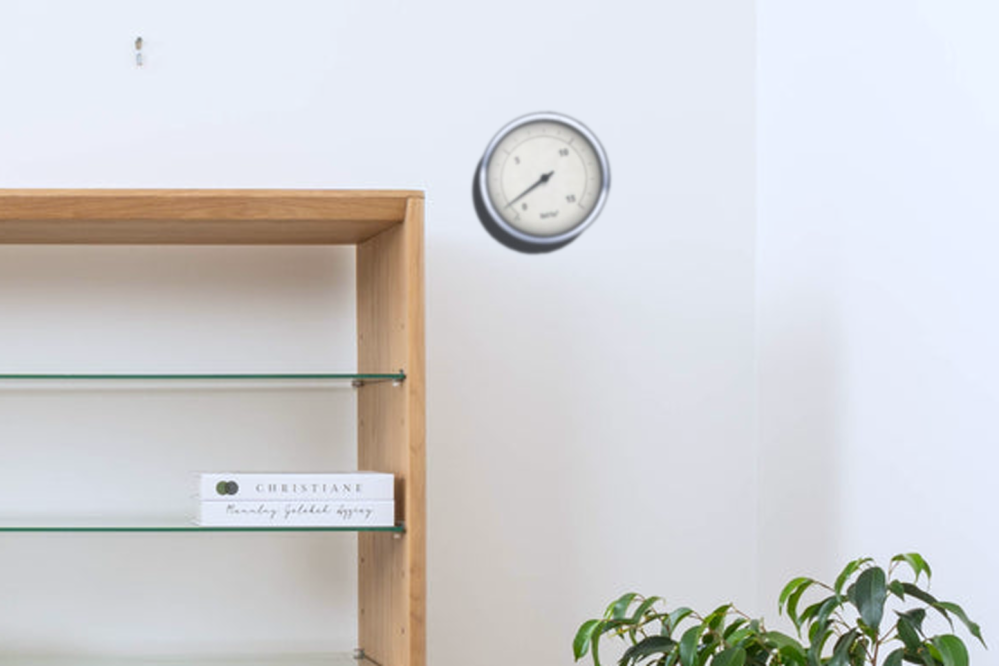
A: 1 psi
